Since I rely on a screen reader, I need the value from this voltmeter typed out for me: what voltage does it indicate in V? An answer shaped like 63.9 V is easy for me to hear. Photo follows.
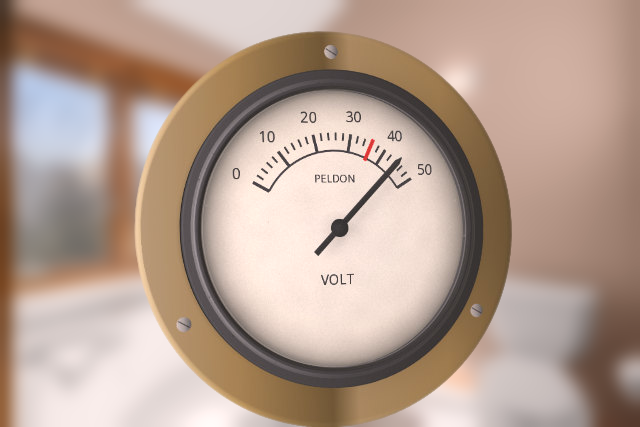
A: 44 V
